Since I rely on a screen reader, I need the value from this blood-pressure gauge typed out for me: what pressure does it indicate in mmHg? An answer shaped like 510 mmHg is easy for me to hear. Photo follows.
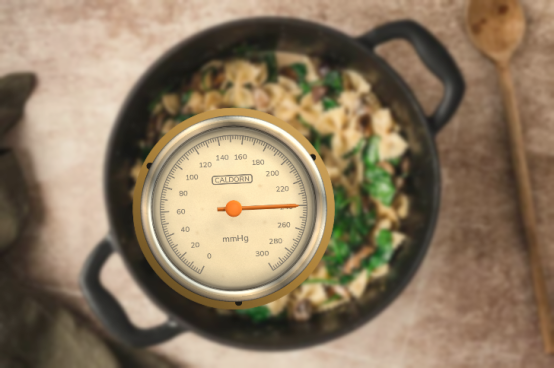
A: 240 mmHg
